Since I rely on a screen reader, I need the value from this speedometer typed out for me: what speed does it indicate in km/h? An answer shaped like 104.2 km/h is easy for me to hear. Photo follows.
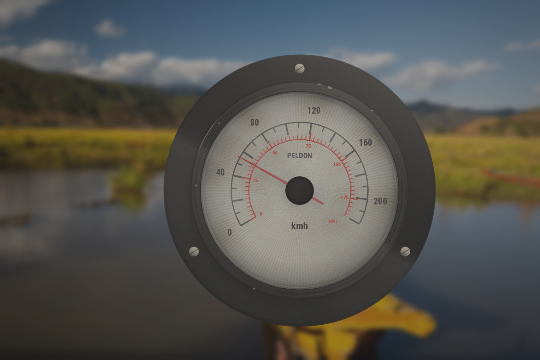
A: 55 km/h
